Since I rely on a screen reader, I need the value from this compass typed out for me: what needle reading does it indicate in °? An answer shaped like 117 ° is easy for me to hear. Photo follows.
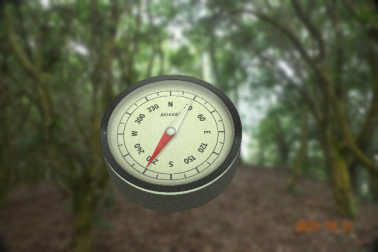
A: 210 °
